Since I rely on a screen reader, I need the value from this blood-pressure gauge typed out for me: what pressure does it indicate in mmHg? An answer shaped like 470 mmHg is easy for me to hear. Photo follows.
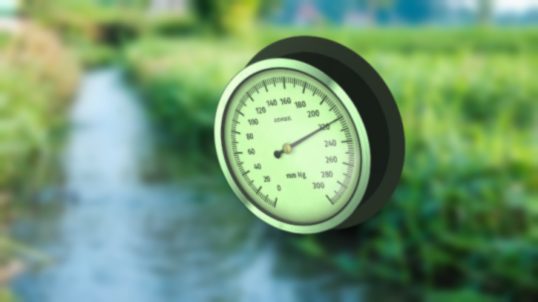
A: 220 mmHg
